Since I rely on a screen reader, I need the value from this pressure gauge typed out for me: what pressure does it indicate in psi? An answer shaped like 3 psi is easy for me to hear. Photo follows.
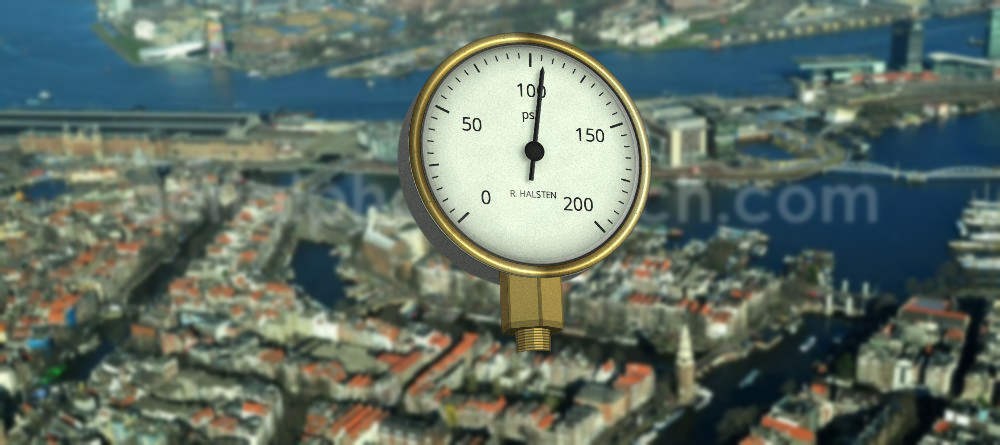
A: 105 psi
